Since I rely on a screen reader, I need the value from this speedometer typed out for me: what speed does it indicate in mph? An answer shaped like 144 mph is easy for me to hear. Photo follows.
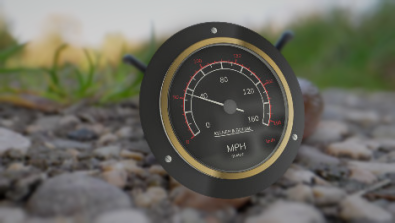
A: 35 mph
